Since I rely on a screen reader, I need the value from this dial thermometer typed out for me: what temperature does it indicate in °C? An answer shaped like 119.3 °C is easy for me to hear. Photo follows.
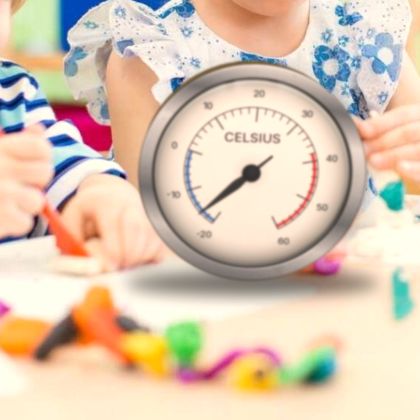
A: -16 °C
